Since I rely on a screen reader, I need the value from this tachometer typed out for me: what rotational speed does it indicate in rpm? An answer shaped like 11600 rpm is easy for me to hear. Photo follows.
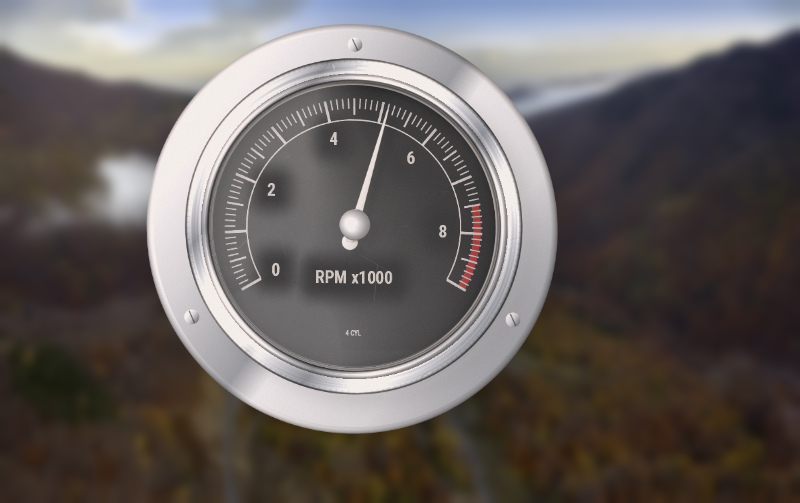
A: 5100 rpm
